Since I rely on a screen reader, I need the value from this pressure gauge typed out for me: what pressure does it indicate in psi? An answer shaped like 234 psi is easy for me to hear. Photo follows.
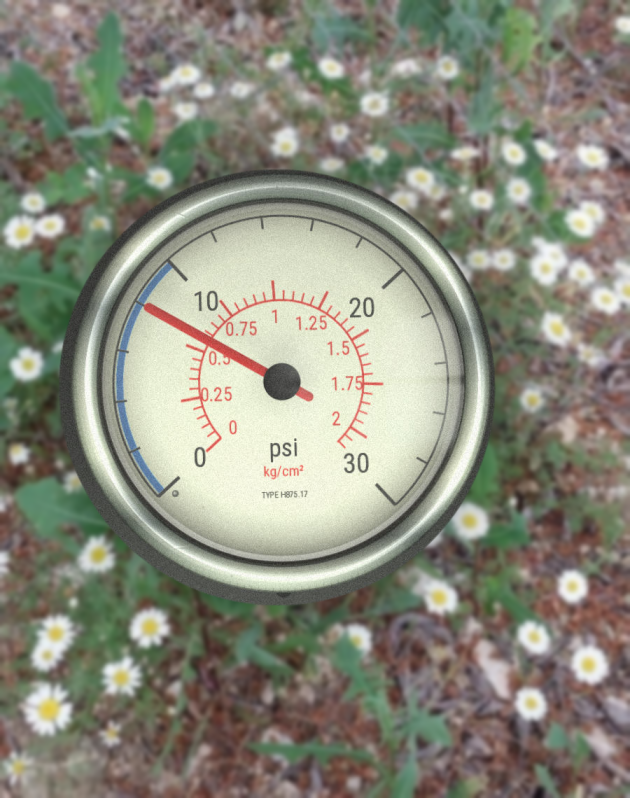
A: 8 psi
